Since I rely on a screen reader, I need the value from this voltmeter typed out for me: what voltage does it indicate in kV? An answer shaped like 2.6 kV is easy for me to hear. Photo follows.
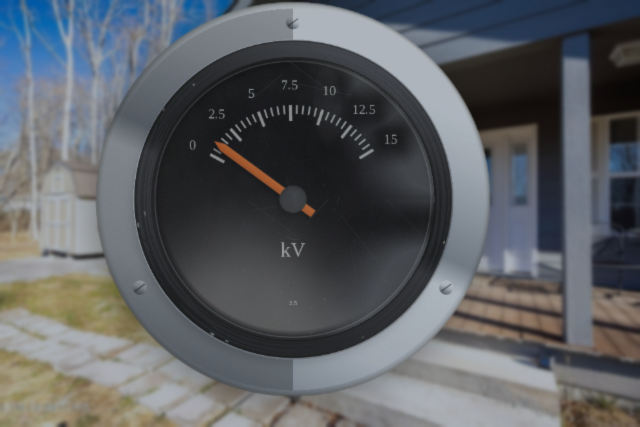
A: 1 kV
